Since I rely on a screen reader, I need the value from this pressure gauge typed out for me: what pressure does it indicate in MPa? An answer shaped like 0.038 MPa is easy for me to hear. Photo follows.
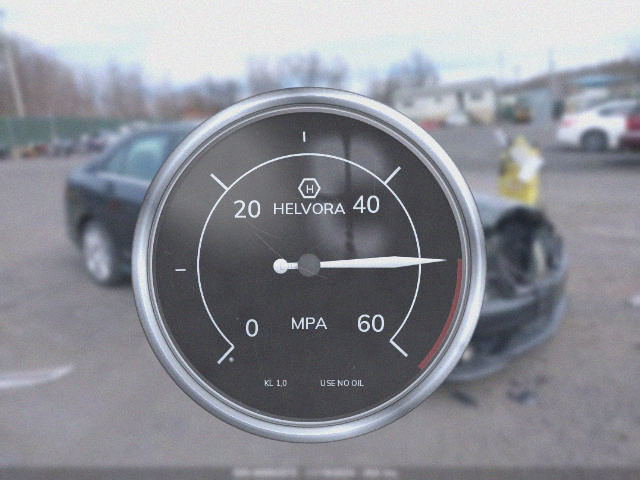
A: 50 MPa
